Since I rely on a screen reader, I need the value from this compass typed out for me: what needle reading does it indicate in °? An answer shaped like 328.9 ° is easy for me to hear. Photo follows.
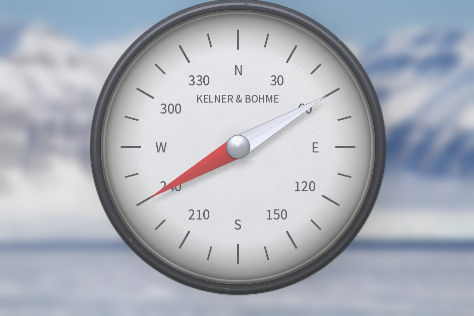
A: 240 °
